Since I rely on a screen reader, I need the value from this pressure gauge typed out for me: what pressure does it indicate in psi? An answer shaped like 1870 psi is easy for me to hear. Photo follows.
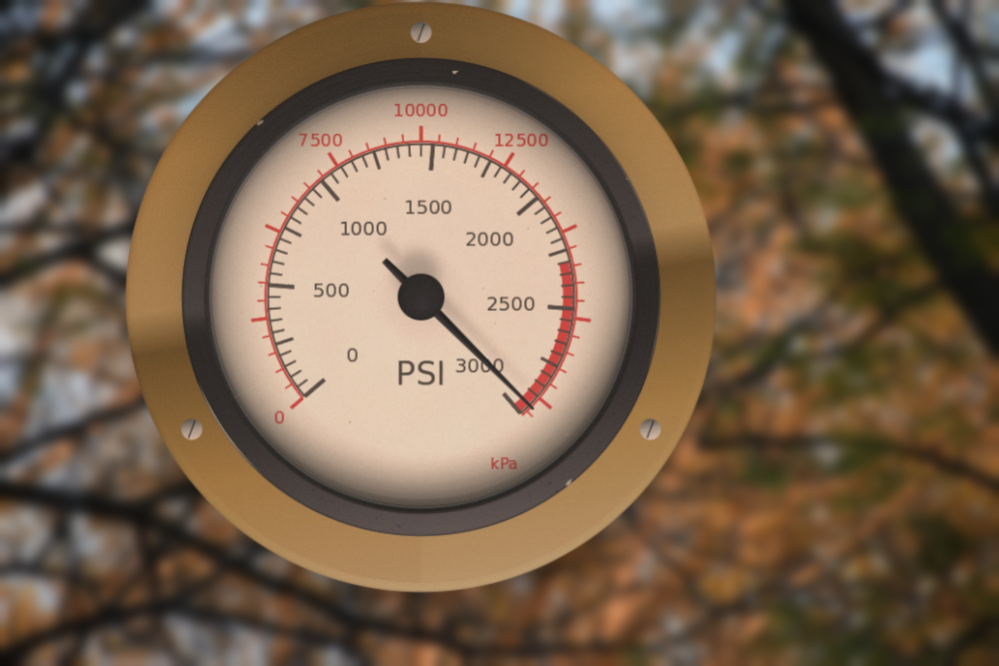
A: 2950 psi
